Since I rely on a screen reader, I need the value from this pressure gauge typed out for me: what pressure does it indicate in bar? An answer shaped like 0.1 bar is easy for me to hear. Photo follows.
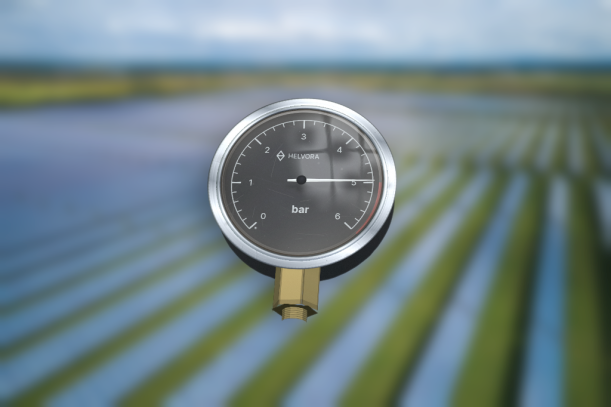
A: 5 bar
